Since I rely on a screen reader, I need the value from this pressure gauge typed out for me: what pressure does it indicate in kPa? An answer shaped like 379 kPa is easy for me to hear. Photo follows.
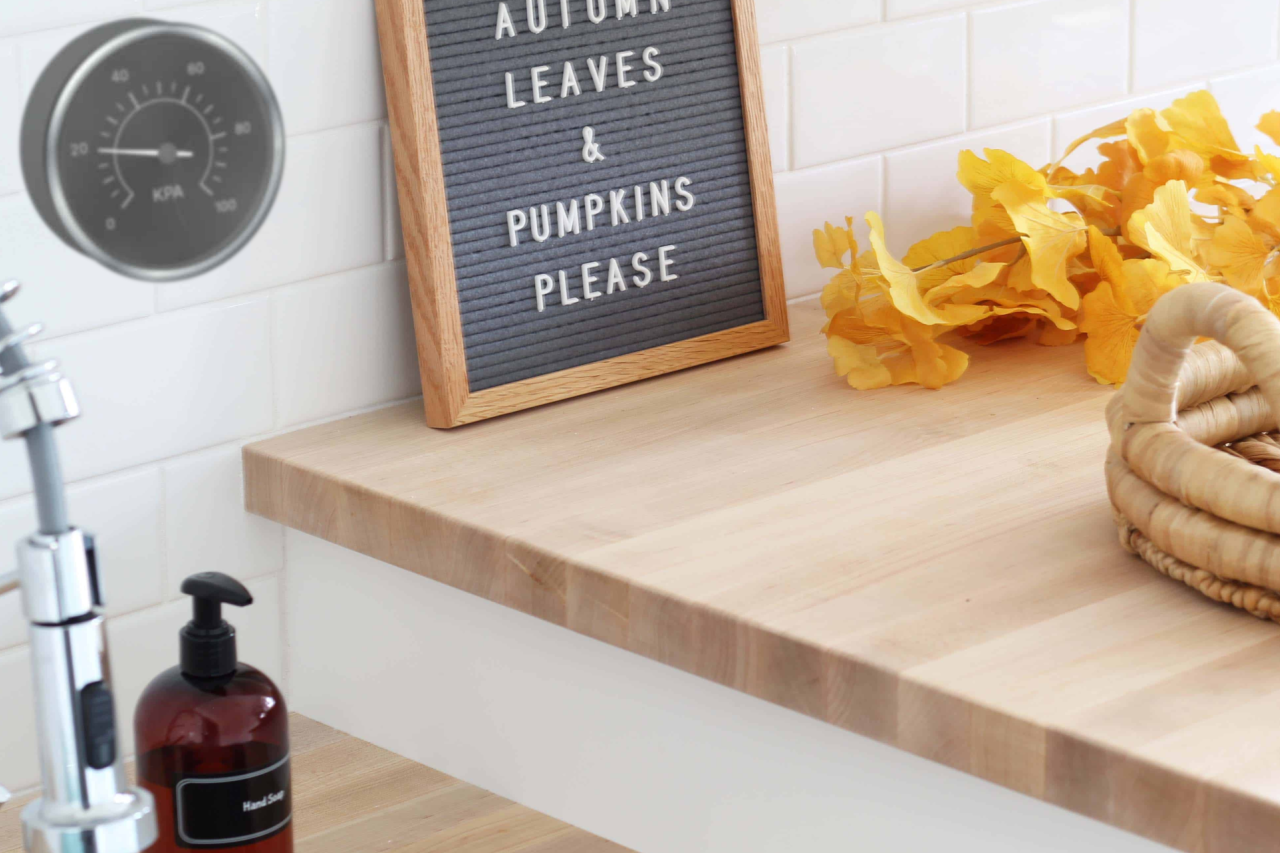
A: 20 kPa
